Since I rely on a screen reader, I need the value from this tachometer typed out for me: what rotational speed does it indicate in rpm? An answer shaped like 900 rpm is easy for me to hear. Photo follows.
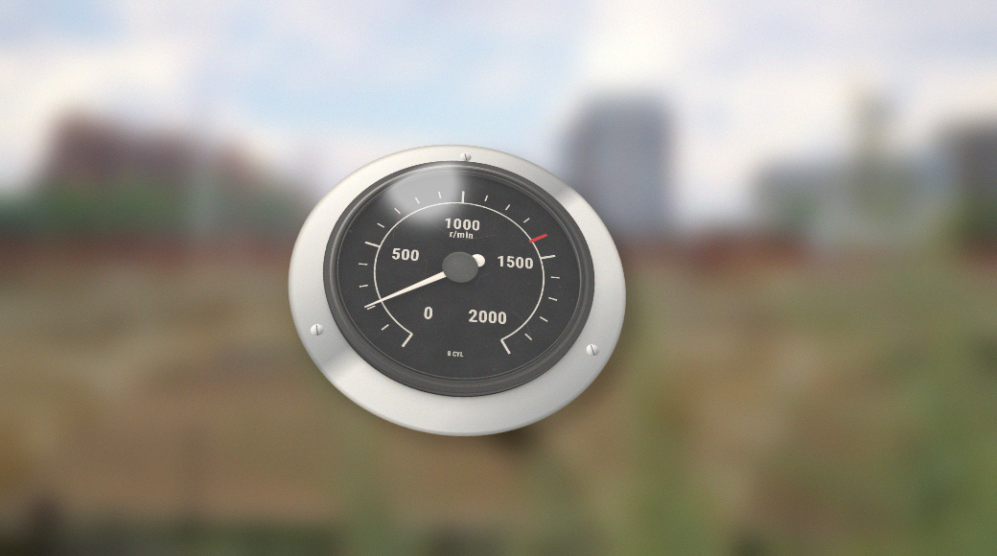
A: 200 rpm
